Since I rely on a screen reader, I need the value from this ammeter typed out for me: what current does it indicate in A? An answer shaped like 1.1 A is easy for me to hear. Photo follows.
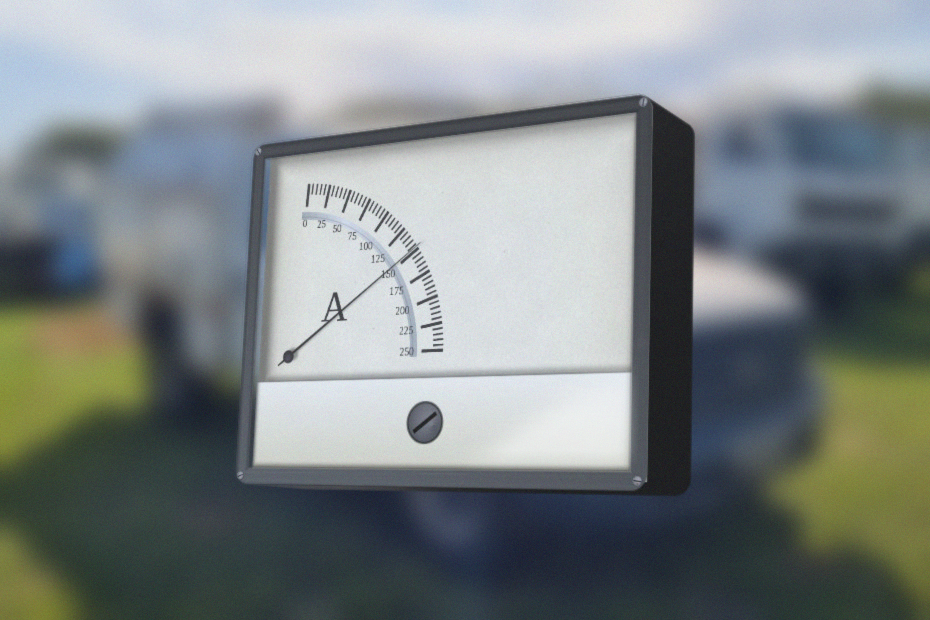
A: 150 A
